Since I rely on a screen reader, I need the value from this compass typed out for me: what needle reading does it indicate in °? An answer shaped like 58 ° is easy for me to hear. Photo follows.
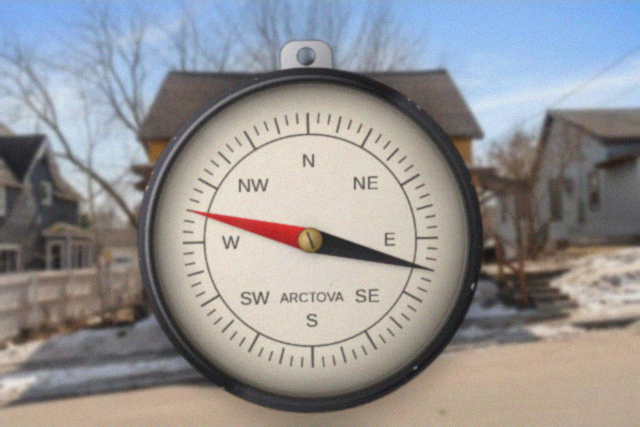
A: 285 °
